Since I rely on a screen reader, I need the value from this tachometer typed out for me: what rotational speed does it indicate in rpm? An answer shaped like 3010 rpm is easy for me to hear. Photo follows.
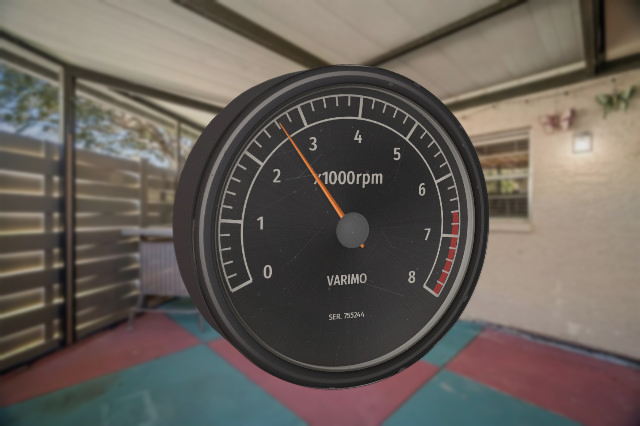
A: 2600 rpm
